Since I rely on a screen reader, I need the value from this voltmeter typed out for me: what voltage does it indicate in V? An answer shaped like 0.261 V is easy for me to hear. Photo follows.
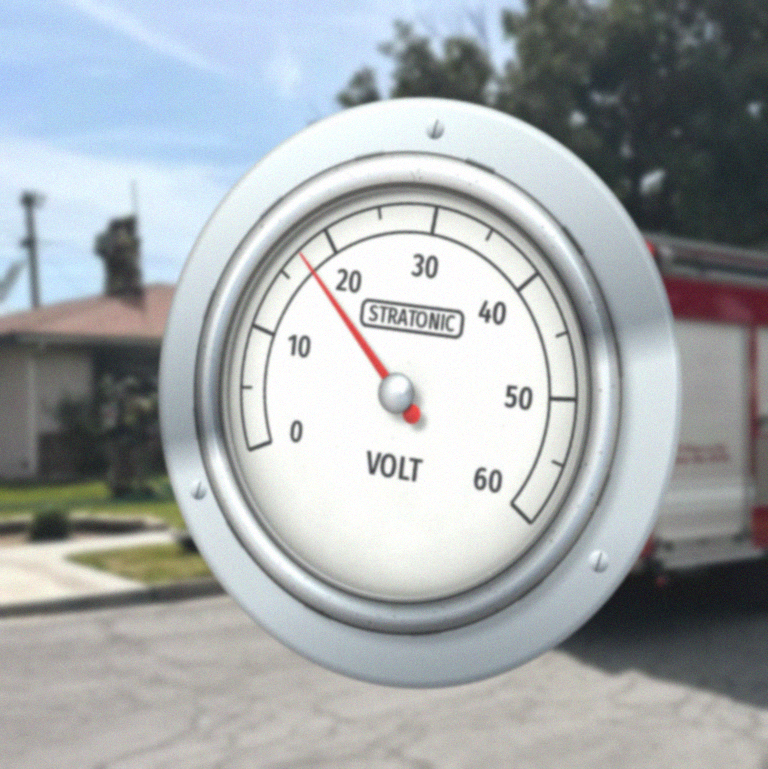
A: 17.5 V
